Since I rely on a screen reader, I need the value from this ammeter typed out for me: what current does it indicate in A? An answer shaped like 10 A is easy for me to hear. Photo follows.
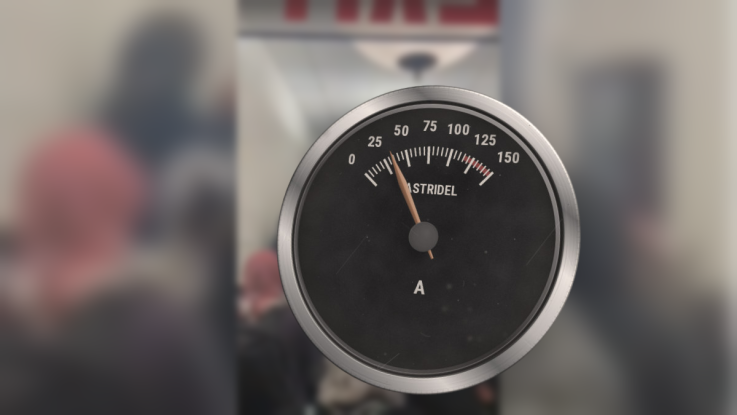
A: 35 A
